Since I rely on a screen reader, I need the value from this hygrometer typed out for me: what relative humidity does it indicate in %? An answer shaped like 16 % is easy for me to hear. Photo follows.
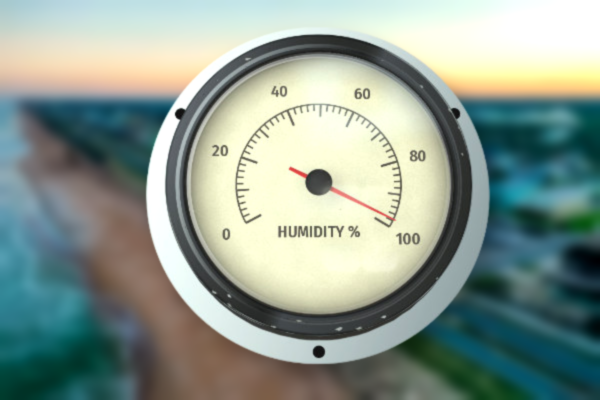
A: 98 %
